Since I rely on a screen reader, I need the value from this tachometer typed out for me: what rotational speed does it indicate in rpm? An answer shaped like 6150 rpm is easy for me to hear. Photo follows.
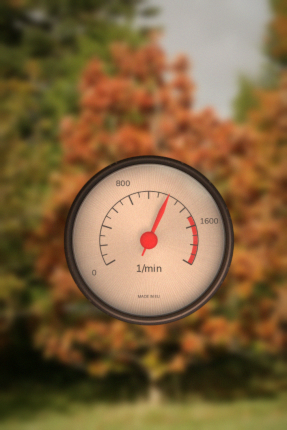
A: 1200 rpm
